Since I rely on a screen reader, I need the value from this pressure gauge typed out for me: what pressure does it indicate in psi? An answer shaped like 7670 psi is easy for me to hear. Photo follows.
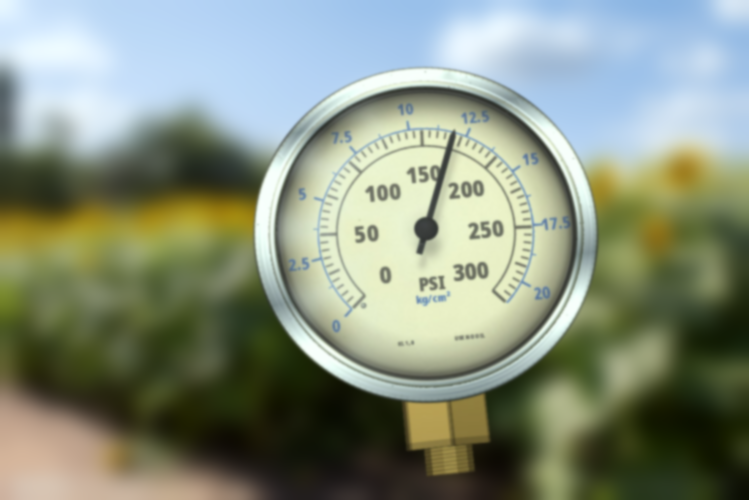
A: 170 psi
